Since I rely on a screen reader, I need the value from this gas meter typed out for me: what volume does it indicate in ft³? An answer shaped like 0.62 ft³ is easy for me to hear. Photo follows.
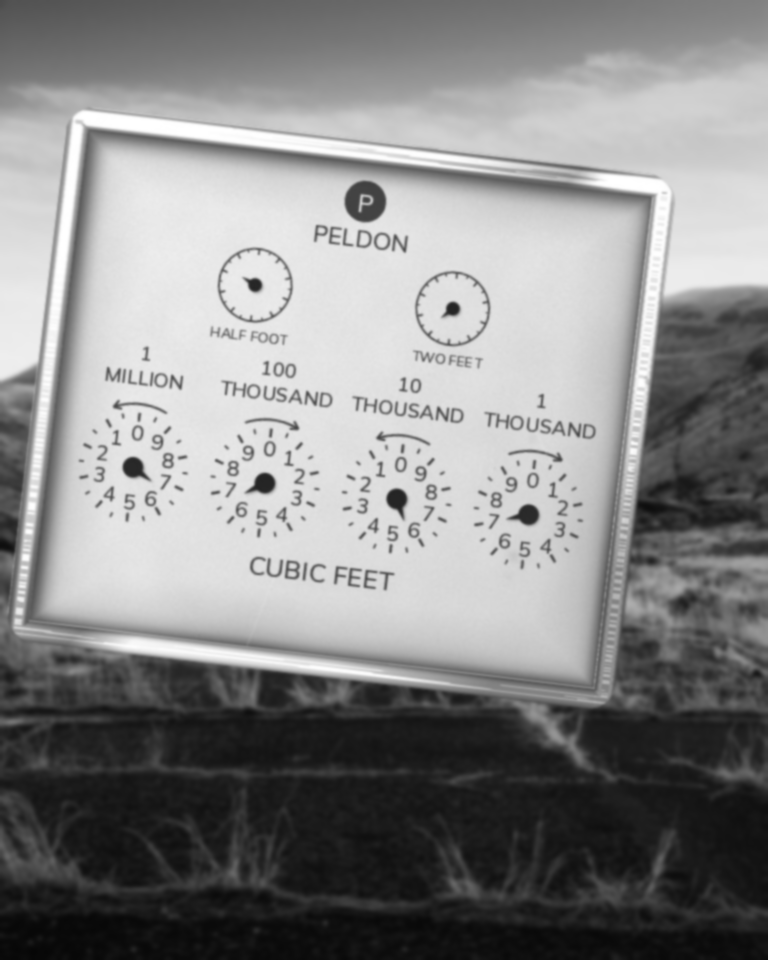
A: 665700 ft³
